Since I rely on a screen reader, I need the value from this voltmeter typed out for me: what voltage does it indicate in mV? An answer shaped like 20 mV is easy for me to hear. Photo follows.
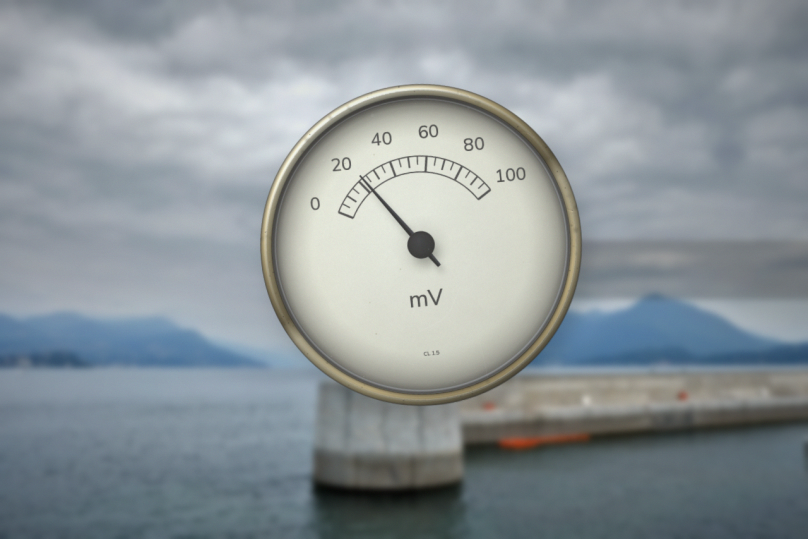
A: 22.5 mV
